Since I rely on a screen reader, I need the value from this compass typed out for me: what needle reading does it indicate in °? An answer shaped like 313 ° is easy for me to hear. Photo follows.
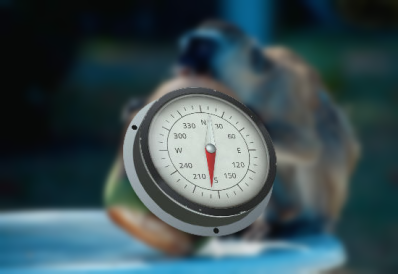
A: 190 °
